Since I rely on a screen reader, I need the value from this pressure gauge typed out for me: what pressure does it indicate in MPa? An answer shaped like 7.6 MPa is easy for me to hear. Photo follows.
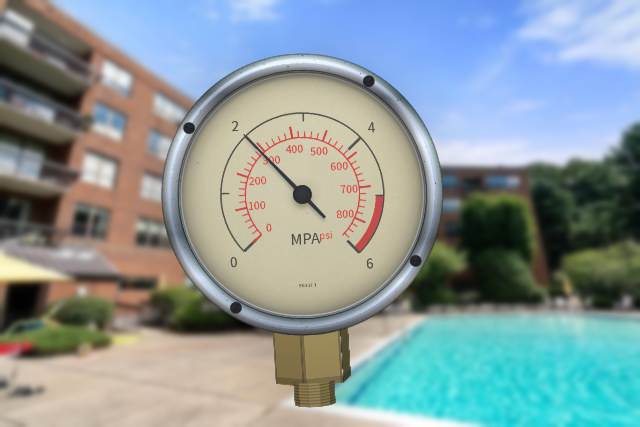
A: 2 MPa
